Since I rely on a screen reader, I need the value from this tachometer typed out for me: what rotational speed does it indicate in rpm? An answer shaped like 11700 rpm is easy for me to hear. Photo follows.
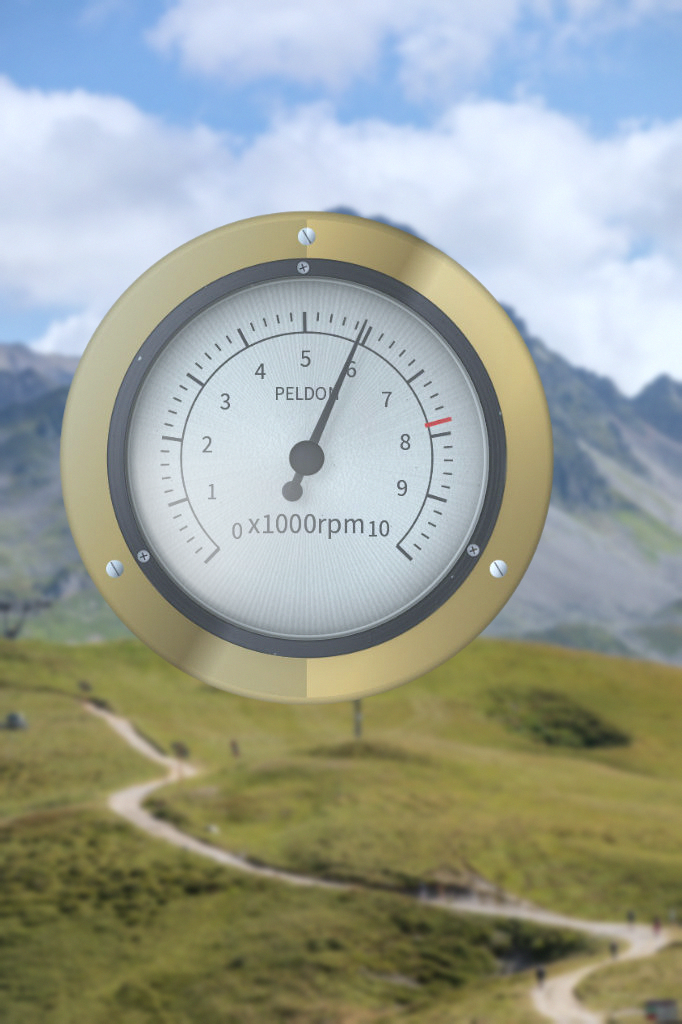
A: 5900 rpm
